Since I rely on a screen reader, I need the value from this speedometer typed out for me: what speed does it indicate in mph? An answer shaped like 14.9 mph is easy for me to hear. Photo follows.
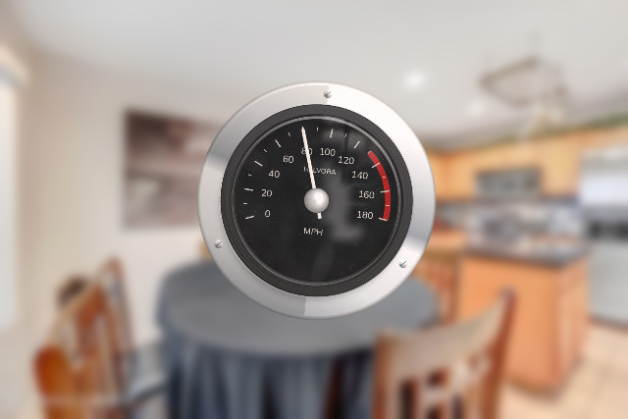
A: 80 mph
